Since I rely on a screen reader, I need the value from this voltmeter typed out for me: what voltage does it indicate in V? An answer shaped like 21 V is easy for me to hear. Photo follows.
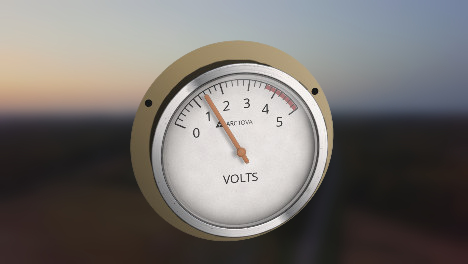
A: 1.4 V
